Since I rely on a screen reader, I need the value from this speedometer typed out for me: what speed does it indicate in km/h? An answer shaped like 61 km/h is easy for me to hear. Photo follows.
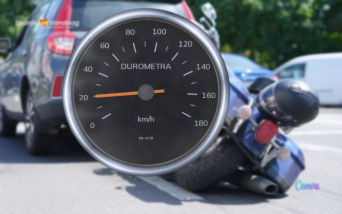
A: 20 km/h
